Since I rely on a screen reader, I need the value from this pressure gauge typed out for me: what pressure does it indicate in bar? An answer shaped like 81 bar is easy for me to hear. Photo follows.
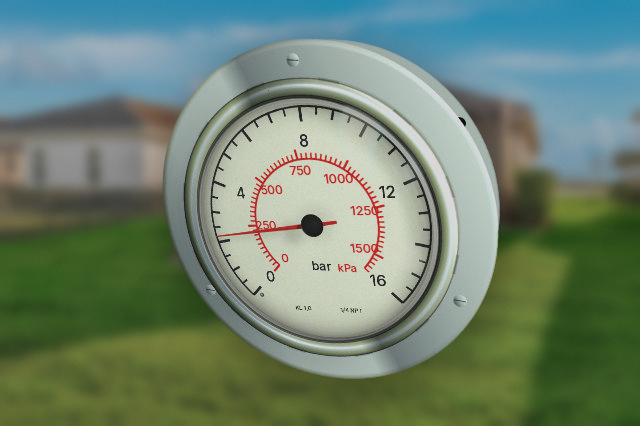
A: 2.25 bar
